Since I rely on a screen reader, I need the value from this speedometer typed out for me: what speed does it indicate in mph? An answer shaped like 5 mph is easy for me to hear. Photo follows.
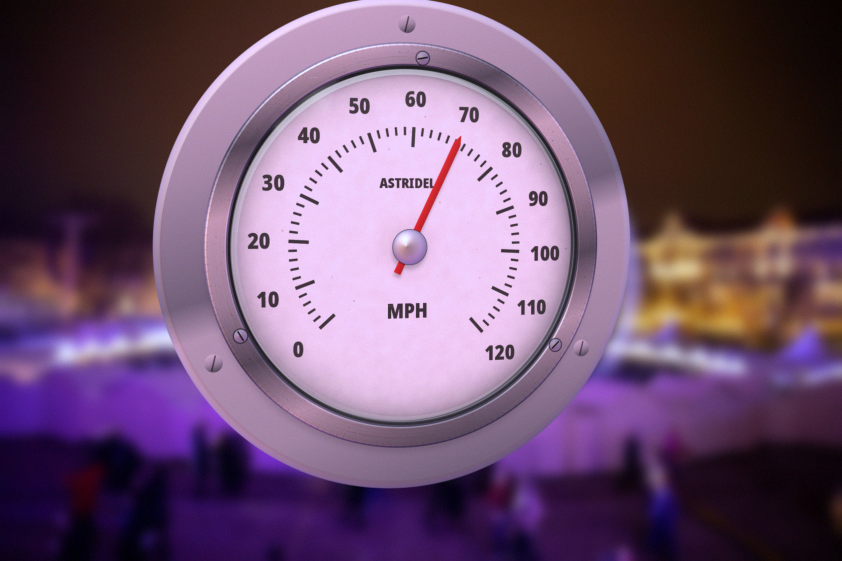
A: 70 mph
